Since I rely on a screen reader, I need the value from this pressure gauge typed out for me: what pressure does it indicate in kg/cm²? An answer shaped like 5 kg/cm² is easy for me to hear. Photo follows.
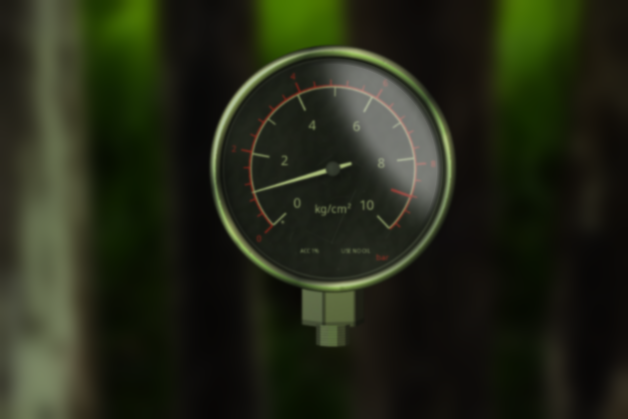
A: 1 kg/cm²
